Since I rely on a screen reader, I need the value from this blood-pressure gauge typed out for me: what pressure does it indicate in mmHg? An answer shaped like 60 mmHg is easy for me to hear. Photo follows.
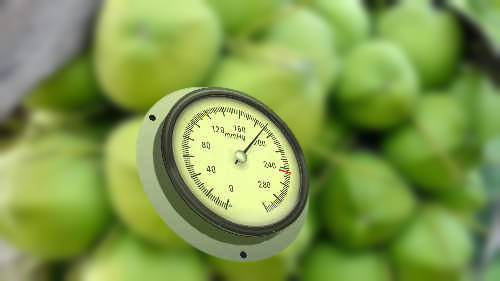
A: 190 mmHg
